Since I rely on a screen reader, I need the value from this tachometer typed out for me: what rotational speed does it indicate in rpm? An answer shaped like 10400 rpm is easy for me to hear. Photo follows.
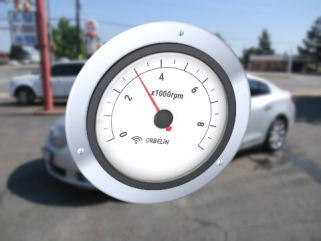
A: 3000 rpm
